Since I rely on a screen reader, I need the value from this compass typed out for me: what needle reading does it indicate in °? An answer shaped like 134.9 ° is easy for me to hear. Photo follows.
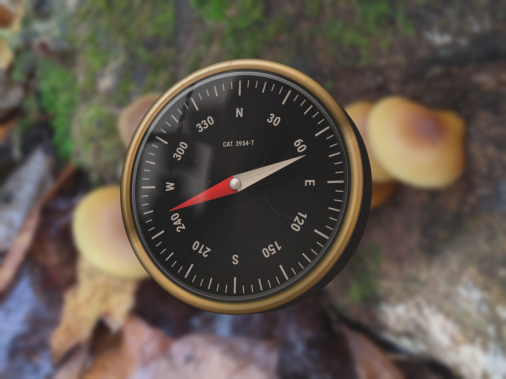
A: 250 °
